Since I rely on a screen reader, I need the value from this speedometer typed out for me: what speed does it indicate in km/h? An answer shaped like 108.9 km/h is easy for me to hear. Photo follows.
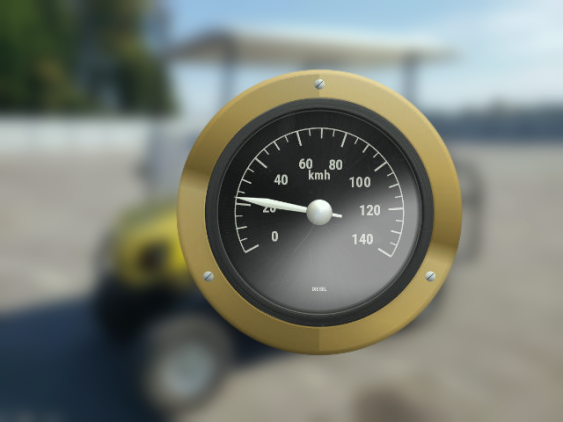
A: 22.5 km/h
